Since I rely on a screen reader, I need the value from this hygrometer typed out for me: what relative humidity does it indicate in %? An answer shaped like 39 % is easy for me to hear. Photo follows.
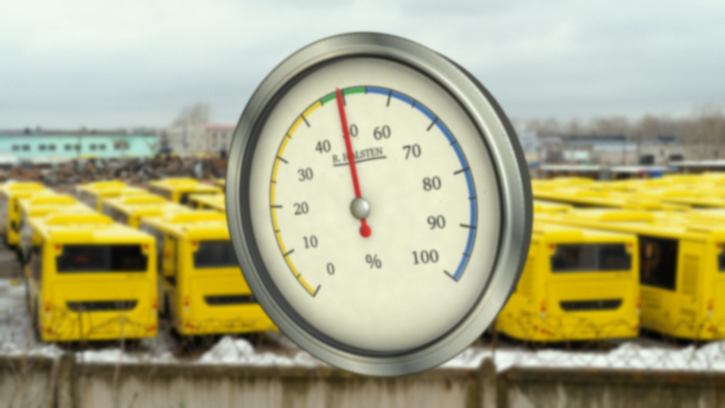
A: 50 %
